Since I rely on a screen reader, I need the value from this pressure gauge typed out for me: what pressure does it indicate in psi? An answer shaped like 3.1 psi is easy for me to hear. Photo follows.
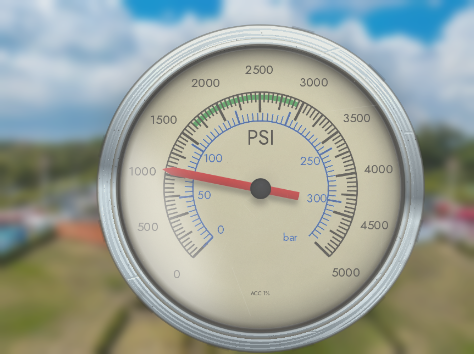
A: 1050 psi
